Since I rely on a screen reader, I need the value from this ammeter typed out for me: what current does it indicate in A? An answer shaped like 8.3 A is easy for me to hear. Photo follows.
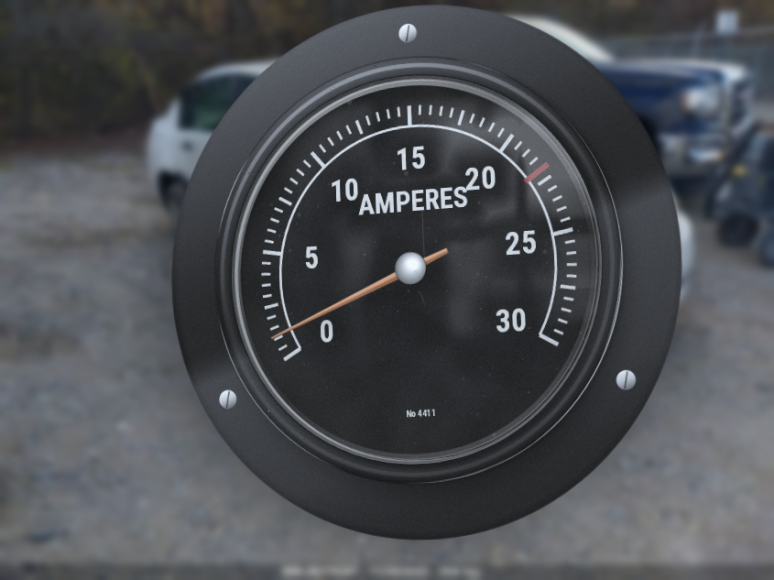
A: 1 A
